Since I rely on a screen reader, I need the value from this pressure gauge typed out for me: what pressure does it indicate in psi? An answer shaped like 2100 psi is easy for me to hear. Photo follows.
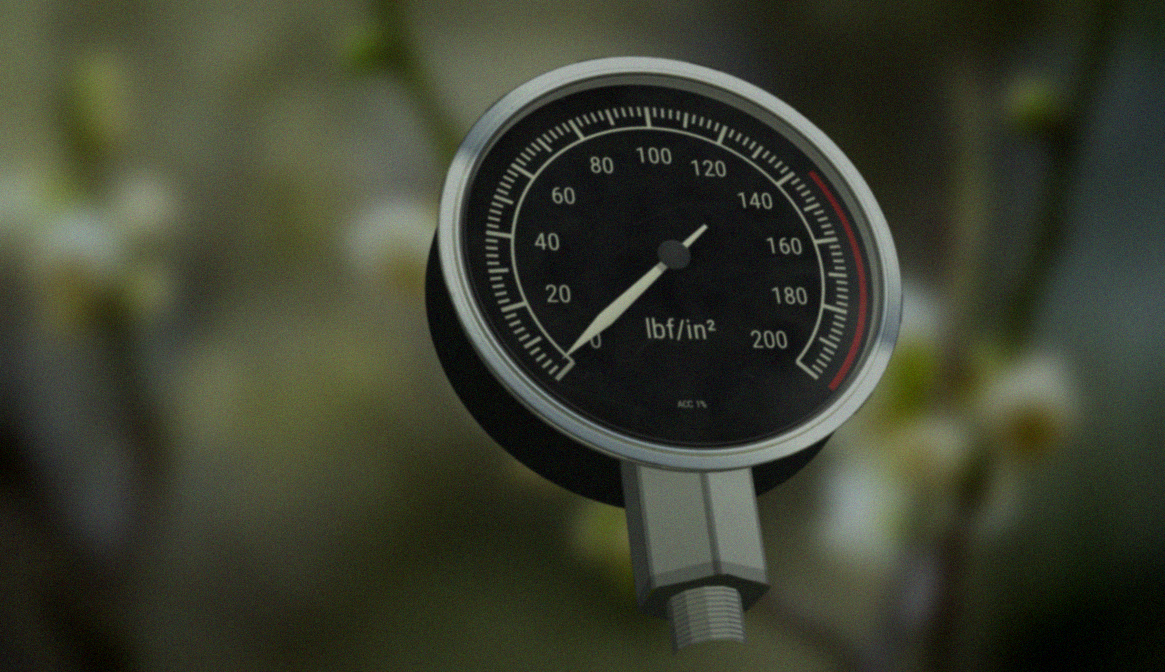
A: 2 psi
